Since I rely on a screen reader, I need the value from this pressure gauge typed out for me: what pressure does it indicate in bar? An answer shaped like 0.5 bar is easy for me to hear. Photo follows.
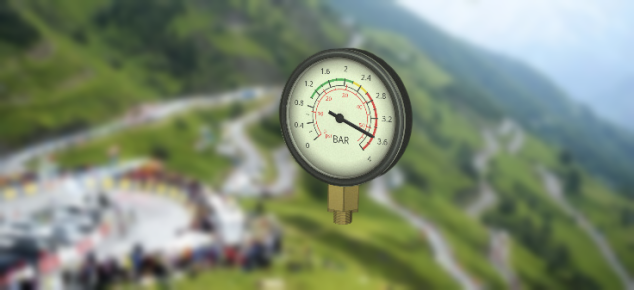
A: 3.6 bar
